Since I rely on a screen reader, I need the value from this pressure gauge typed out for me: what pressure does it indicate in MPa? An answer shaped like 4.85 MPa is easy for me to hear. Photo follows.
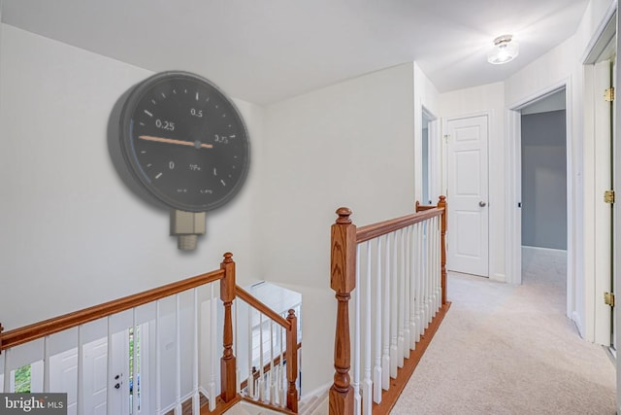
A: 0.15 MPa
